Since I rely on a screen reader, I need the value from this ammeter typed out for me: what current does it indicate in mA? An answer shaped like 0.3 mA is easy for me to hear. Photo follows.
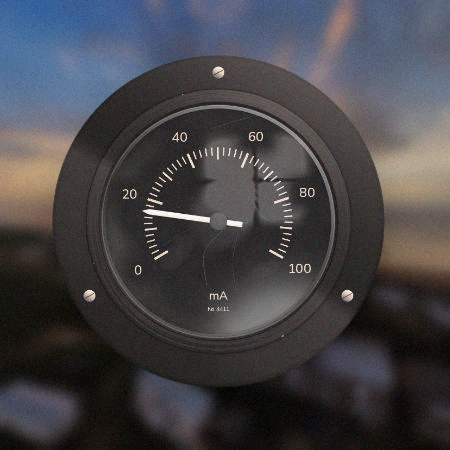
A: 16 mA
